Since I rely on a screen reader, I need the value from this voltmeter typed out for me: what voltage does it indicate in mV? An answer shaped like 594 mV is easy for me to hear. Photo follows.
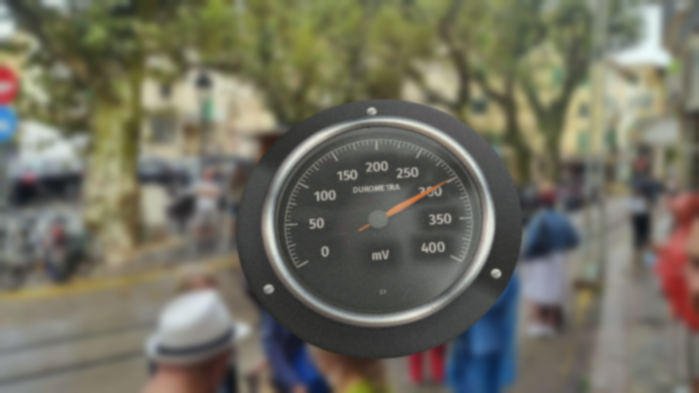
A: 300 mV
